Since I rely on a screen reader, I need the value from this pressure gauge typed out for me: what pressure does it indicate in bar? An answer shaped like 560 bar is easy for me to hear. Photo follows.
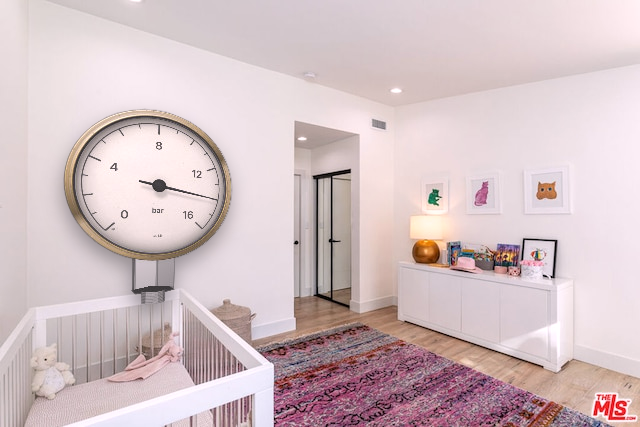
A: 14 bar
